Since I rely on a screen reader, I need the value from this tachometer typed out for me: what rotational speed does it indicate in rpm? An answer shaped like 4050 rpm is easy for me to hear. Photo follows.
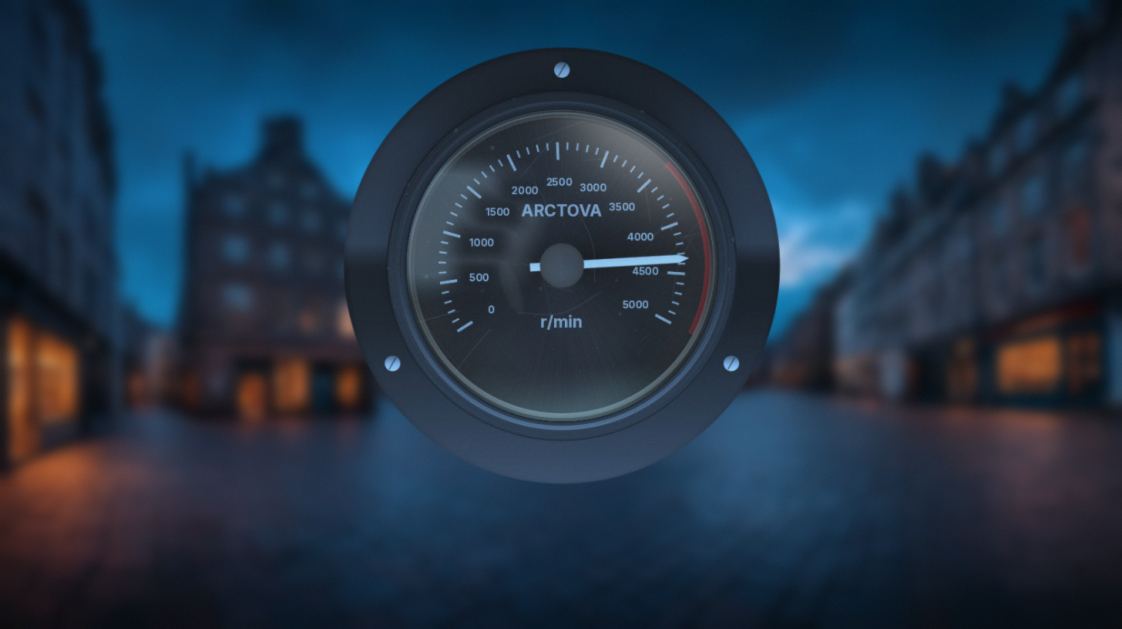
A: 4350 rpm
